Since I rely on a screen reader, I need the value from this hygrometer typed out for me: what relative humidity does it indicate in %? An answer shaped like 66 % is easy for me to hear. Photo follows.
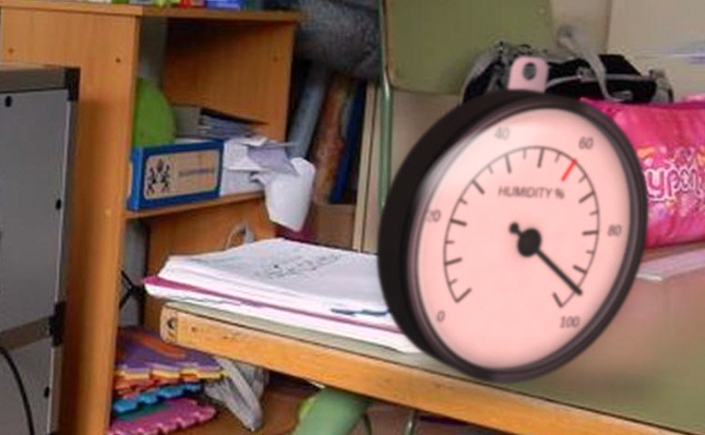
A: 95 %
